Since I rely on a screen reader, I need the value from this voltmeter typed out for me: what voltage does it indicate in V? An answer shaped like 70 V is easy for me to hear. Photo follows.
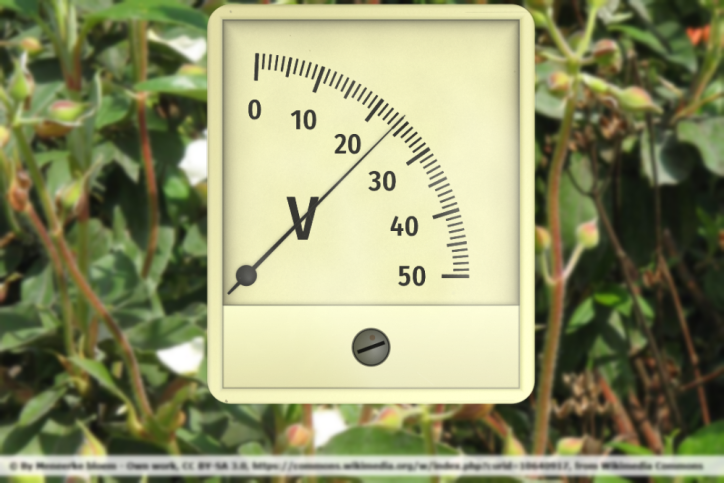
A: 24 V
